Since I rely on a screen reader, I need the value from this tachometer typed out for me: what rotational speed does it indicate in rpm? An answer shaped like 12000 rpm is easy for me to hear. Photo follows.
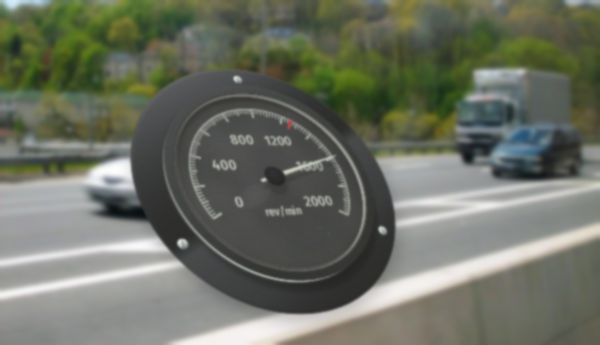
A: 1600 rpm
